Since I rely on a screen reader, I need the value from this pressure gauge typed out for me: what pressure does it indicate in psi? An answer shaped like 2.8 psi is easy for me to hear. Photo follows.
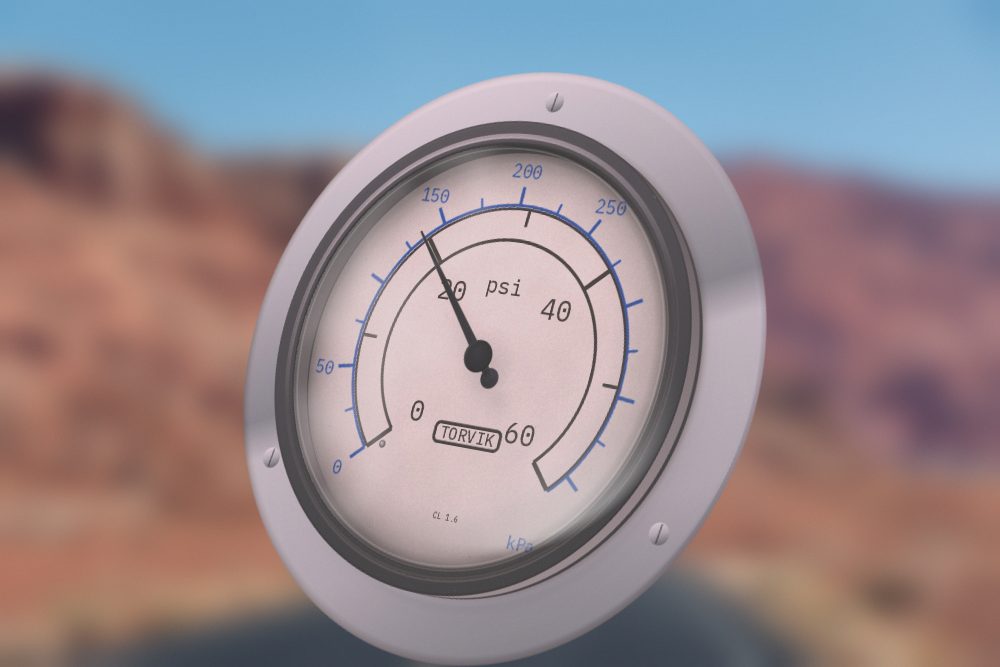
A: 20 psi
